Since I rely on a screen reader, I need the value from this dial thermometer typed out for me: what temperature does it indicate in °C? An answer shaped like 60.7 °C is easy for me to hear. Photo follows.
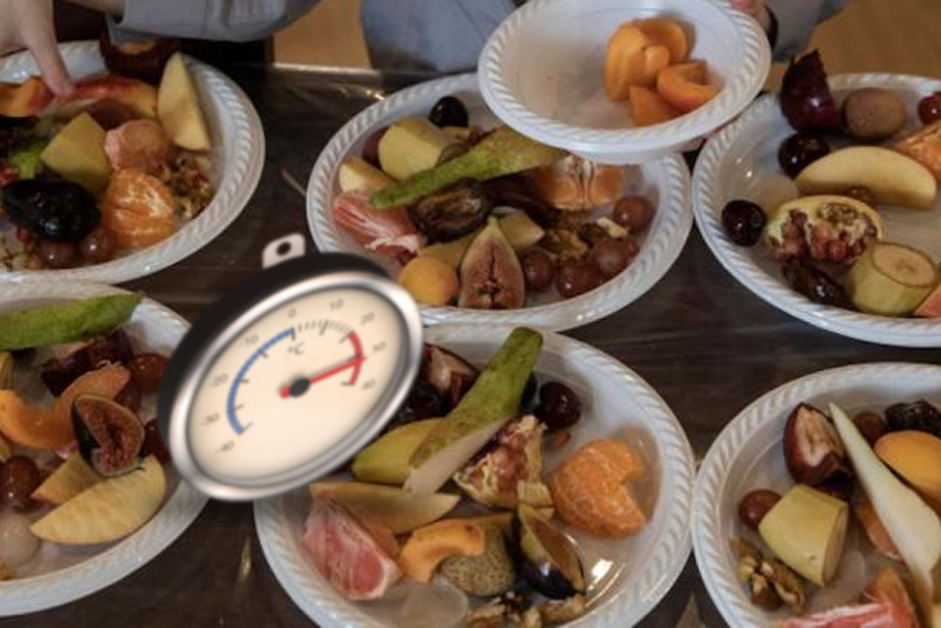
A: 30 °C
